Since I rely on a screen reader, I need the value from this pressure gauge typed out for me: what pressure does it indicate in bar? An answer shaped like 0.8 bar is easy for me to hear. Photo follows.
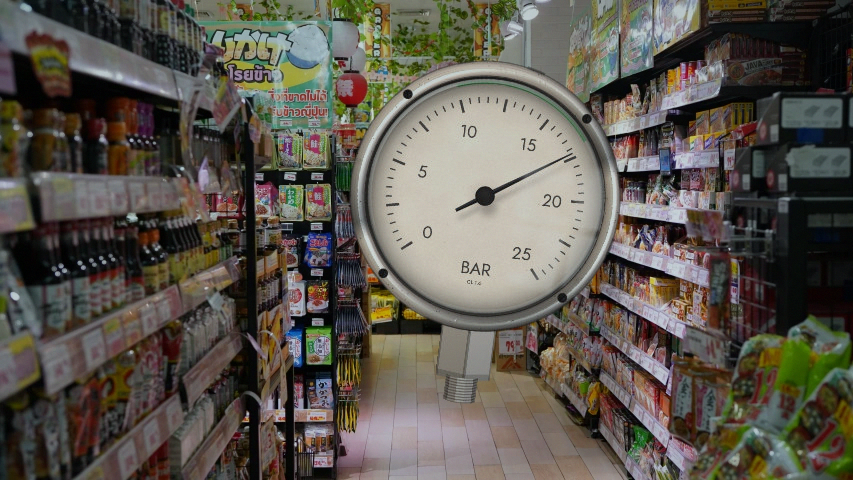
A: 17.25 bar
